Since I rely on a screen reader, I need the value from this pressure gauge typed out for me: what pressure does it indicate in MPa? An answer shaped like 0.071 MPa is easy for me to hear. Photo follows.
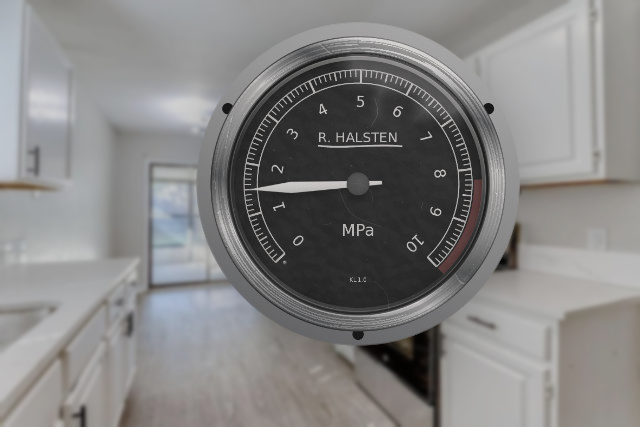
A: 1.5 MPa
